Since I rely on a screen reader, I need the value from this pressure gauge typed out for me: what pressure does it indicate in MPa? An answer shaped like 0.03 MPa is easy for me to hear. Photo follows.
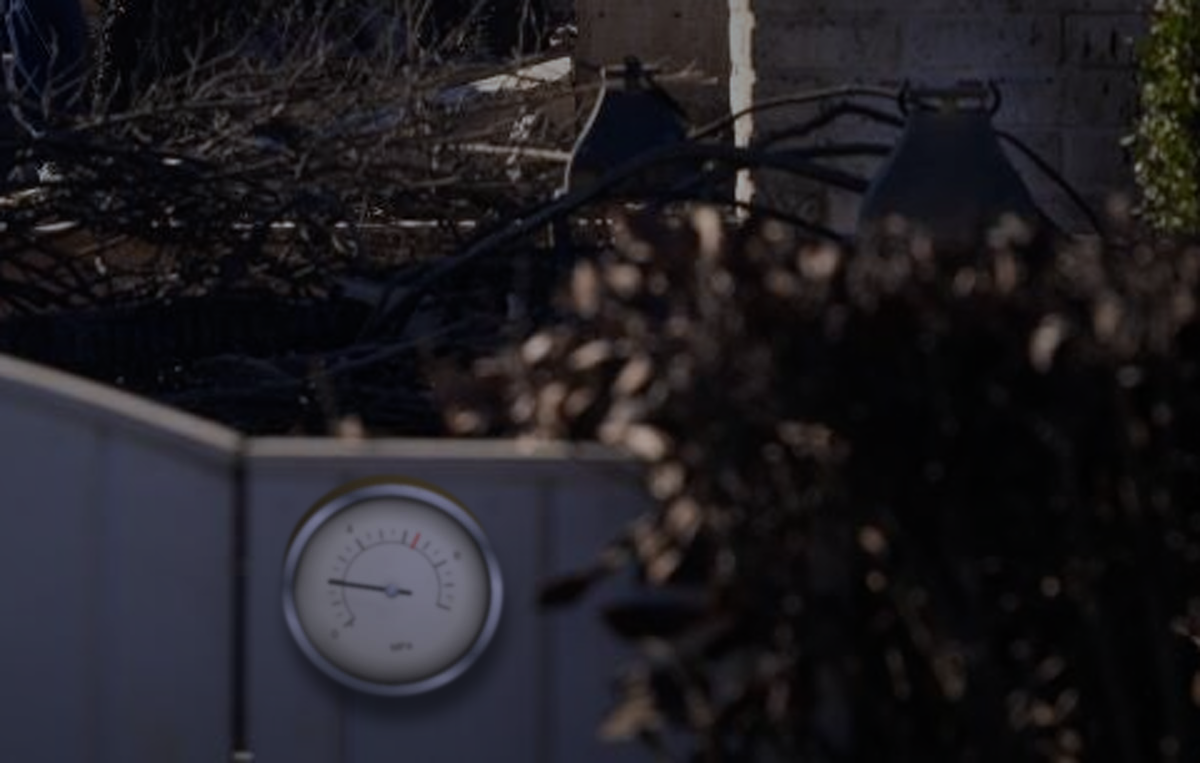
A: 2 MPa
